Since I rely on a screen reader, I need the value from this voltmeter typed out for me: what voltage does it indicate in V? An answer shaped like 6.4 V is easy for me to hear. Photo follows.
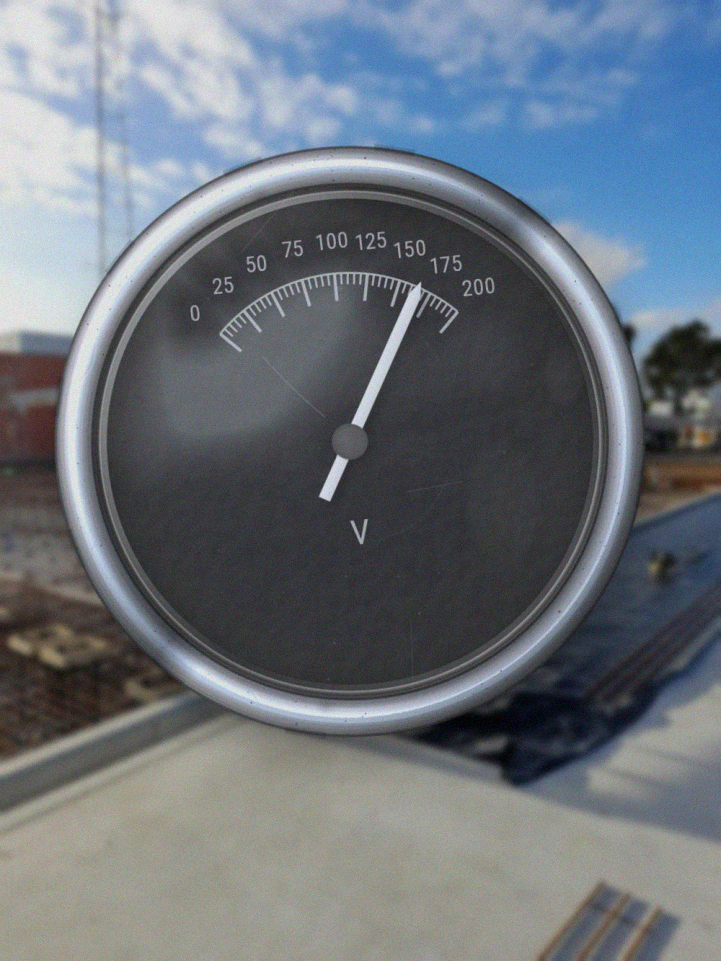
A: 165 V
